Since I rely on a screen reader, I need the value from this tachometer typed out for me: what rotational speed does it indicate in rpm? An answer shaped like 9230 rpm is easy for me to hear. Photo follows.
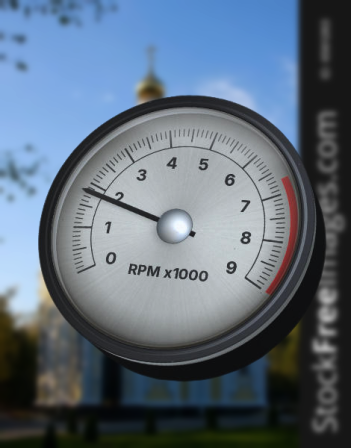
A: 1800 rpm
